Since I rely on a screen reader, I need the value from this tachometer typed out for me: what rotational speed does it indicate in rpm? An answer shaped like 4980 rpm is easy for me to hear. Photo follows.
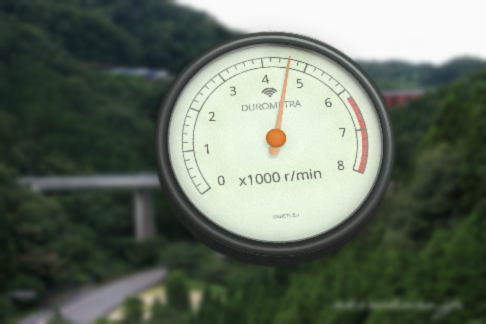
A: 4600 rpm
